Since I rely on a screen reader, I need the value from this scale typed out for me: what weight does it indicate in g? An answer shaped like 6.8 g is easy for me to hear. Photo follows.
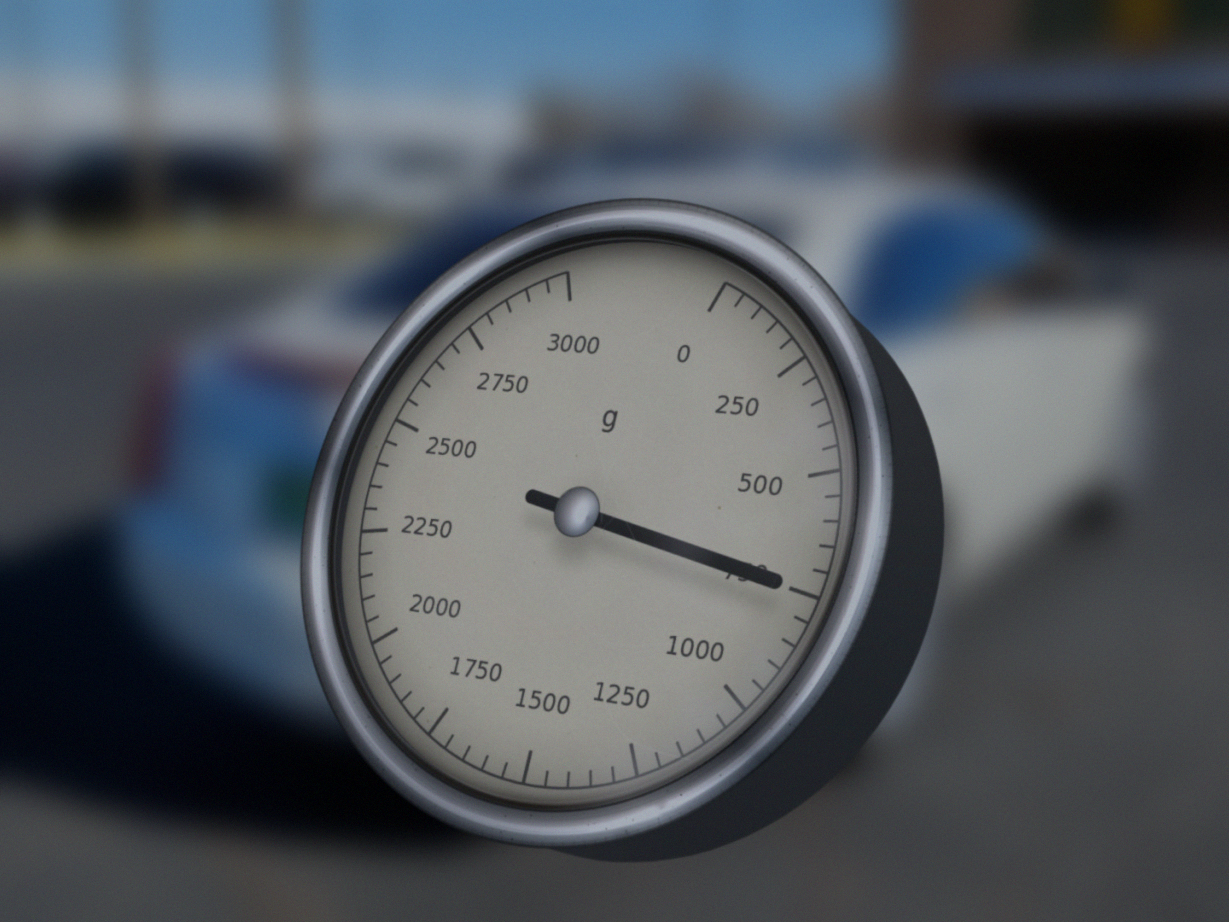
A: 750 g
